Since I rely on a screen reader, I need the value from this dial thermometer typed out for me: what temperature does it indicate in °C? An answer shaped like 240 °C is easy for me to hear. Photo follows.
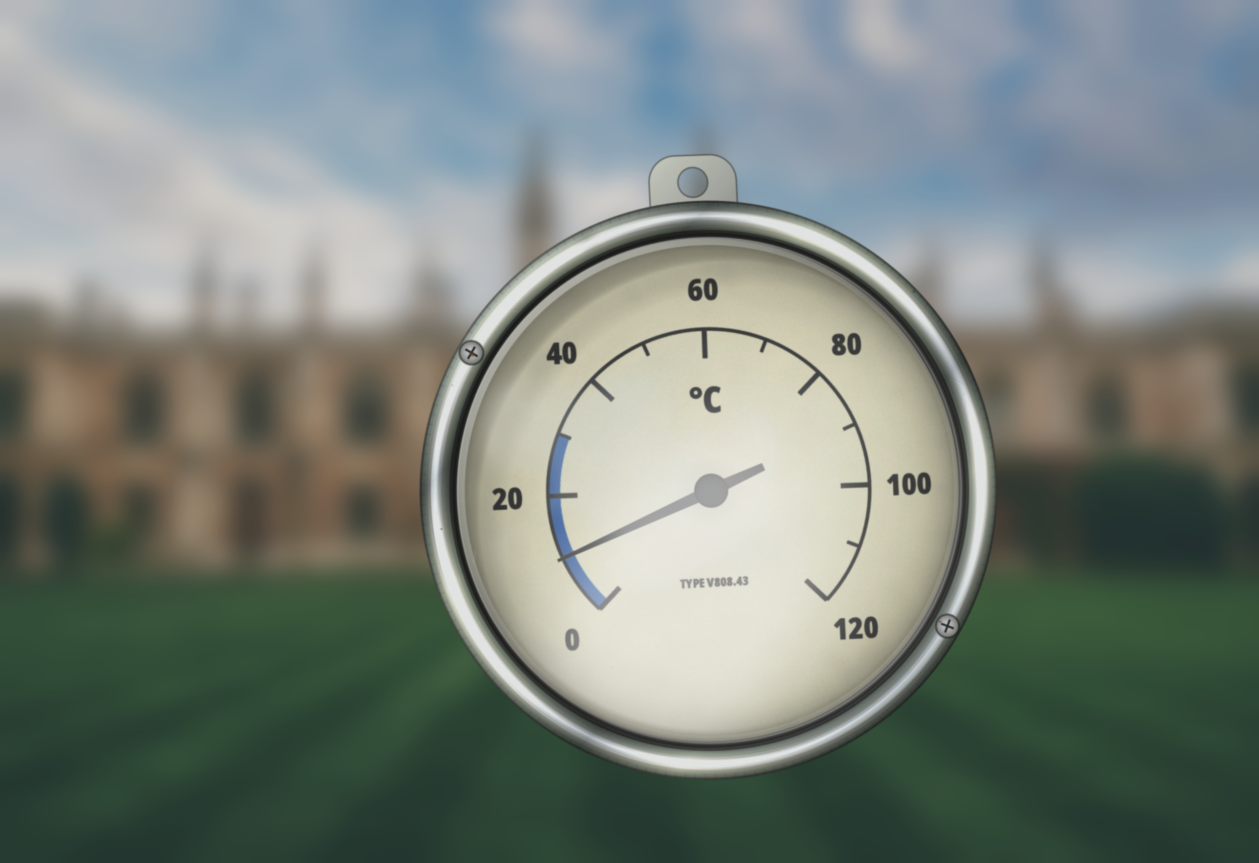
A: 10 °C
